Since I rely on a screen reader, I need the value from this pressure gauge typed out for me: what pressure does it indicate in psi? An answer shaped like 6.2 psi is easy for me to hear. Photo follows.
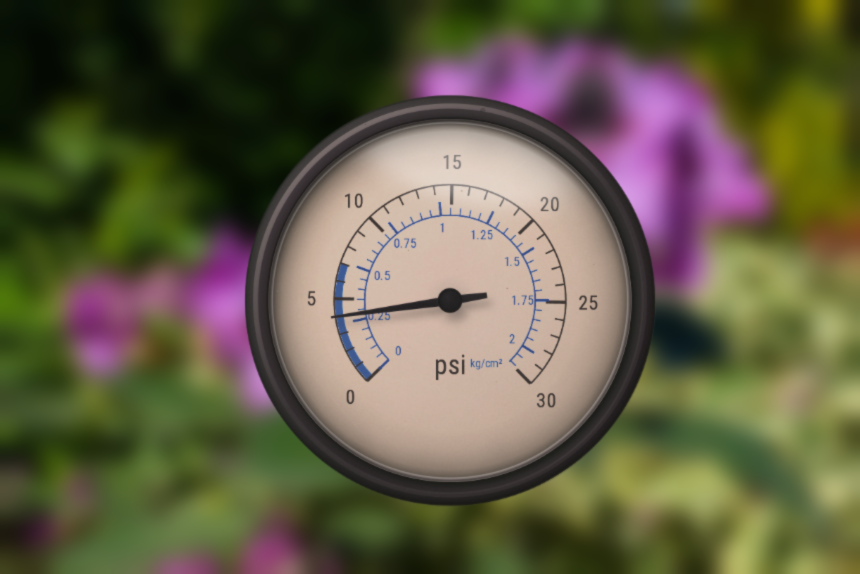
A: 4 psi
